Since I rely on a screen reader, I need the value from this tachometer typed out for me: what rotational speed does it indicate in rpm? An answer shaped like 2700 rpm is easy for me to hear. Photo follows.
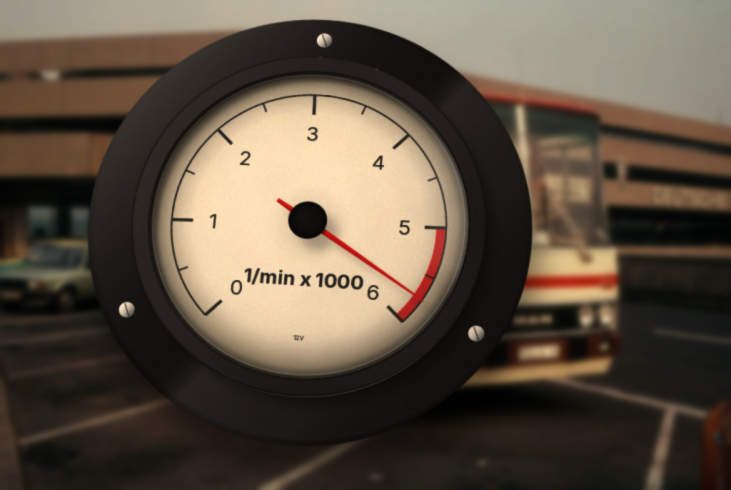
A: 5750 rpm
